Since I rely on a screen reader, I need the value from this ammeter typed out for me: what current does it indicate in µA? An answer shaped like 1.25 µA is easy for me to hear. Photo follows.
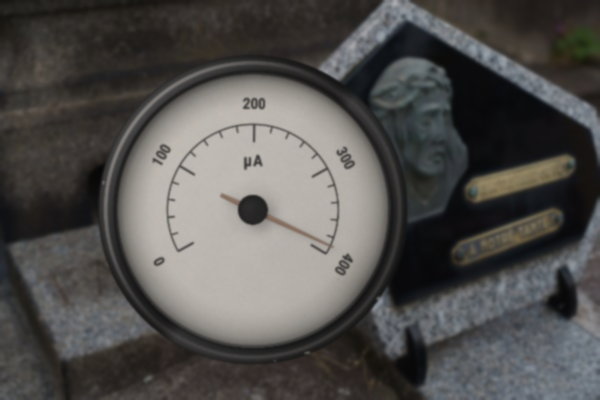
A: 390 µA
